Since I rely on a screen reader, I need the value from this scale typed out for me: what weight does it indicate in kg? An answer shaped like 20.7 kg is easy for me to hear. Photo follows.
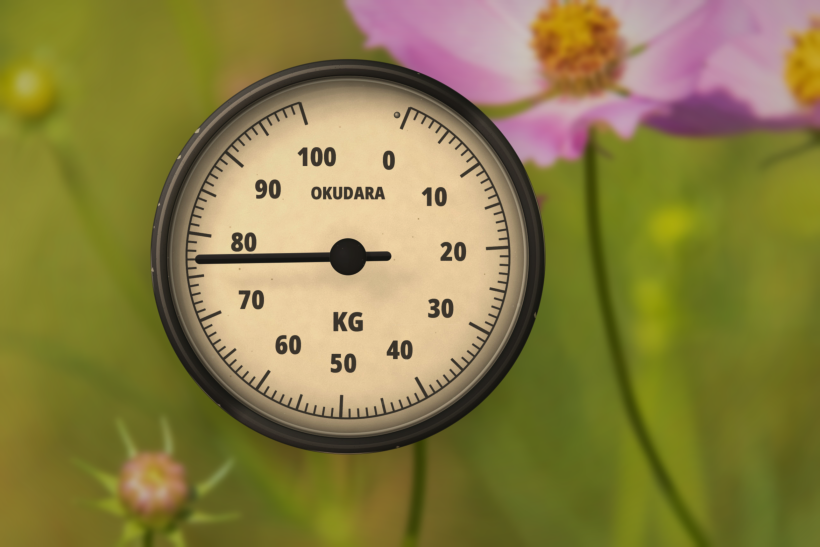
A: 77 kg
